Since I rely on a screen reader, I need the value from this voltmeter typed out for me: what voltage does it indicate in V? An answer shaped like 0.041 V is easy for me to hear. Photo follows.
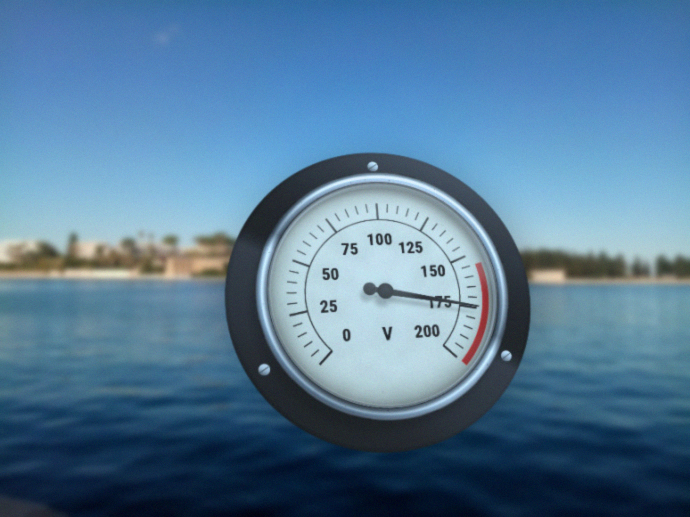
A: 175 V
